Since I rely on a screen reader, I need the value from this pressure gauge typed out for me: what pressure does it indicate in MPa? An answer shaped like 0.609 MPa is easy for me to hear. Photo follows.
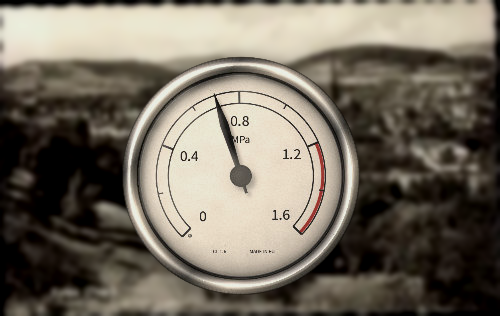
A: 0.7 MPa
